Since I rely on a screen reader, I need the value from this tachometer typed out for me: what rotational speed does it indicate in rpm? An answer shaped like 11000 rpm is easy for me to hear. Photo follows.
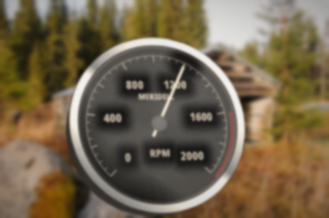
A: 1200 rpm
